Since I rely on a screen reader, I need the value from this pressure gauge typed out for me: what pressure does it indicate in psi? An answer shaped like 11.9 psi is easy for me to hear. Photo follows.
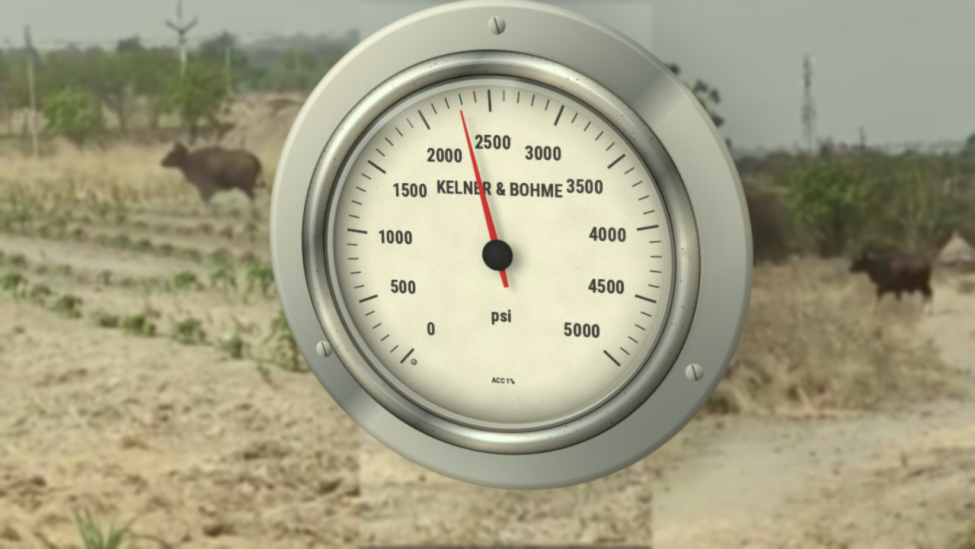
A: 2300 psi
